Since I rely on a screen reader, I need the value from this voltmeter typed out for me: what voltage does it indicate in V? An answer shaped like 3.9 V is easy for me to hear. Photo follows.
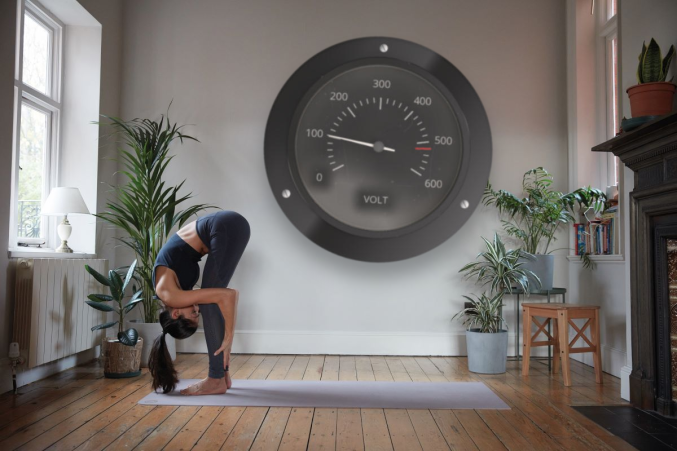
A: 100 V
